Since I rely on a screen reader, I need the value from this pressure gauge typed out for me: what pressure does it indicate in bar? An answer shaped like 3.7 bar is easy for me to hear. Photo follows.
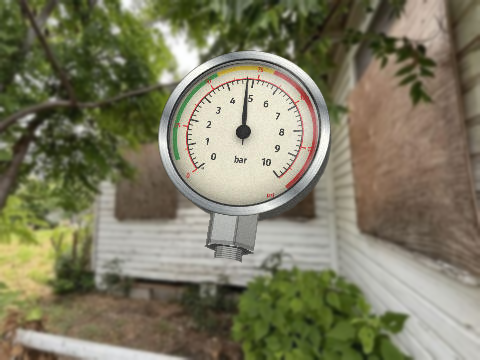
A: 4.8 bar
